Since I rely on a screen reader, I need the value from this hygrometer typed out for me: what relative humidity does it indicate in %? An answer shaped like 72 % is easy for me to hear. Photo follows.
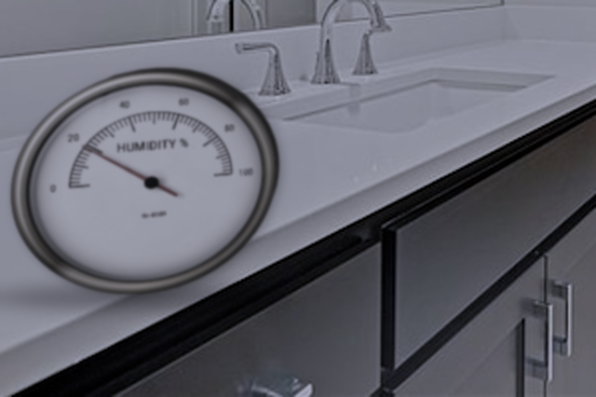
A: 20 %
